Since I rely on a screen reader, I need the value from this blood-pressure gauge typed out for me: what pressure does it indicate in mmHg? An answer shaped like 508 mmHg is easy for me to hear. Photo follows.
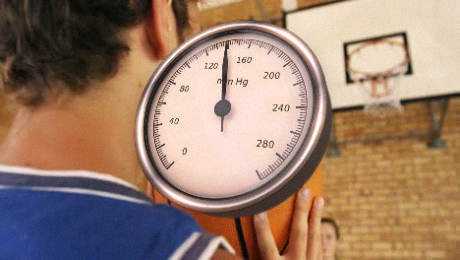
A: 140 mmHg
